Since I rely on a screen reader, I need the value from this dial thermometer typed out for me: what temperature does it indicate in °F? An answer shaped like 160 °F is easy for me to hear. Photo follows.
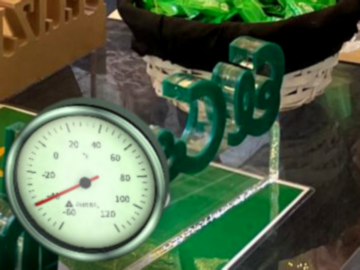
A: -40 °F
